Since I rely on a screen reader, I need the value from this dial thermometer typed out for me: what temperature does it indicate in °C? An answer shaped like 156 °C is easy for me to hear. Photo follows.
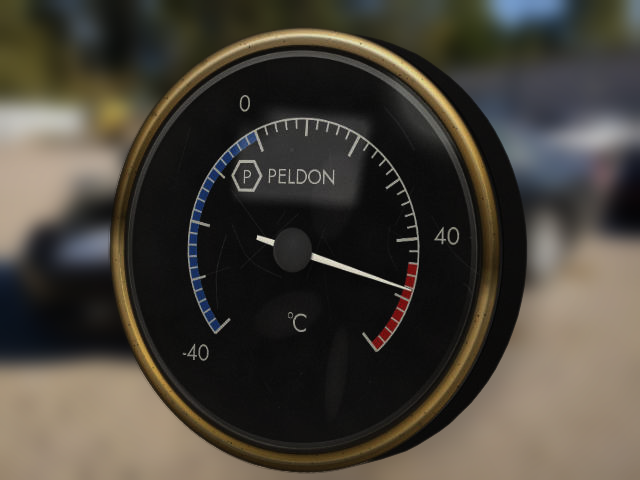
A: 48 °C
